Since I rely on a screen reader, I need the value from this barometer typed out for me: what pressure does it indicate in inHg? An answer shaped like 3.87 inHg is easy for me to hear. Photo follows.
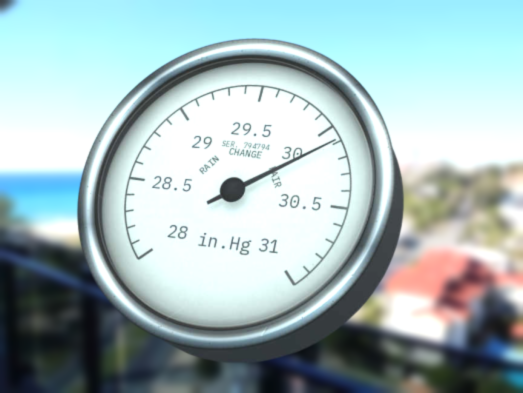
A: 30.1 inHg
